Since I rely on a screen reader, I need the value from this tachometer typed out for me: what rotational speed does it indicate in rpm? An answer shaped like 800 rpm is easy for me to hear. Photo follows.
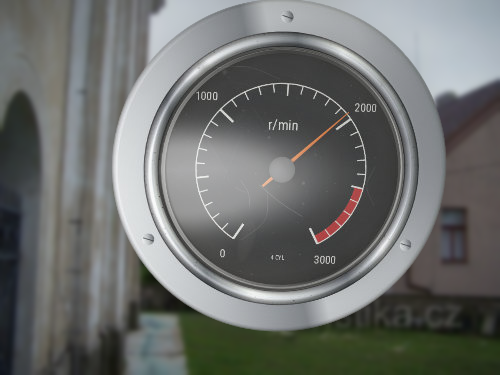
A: 1950 rpm
